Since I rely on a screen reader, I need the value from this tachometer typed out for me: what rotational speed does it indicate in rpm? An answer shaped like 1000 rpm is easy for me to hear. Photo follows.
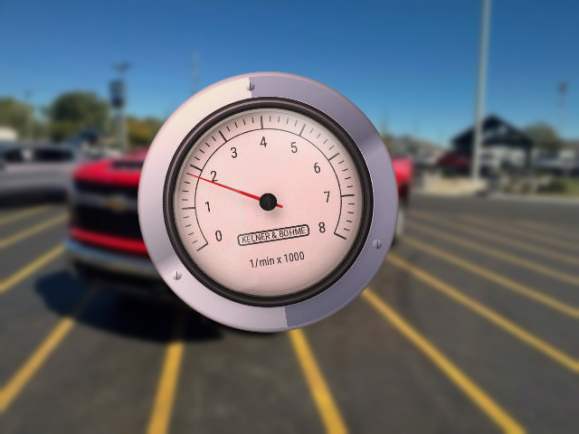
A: 1800 rpm
